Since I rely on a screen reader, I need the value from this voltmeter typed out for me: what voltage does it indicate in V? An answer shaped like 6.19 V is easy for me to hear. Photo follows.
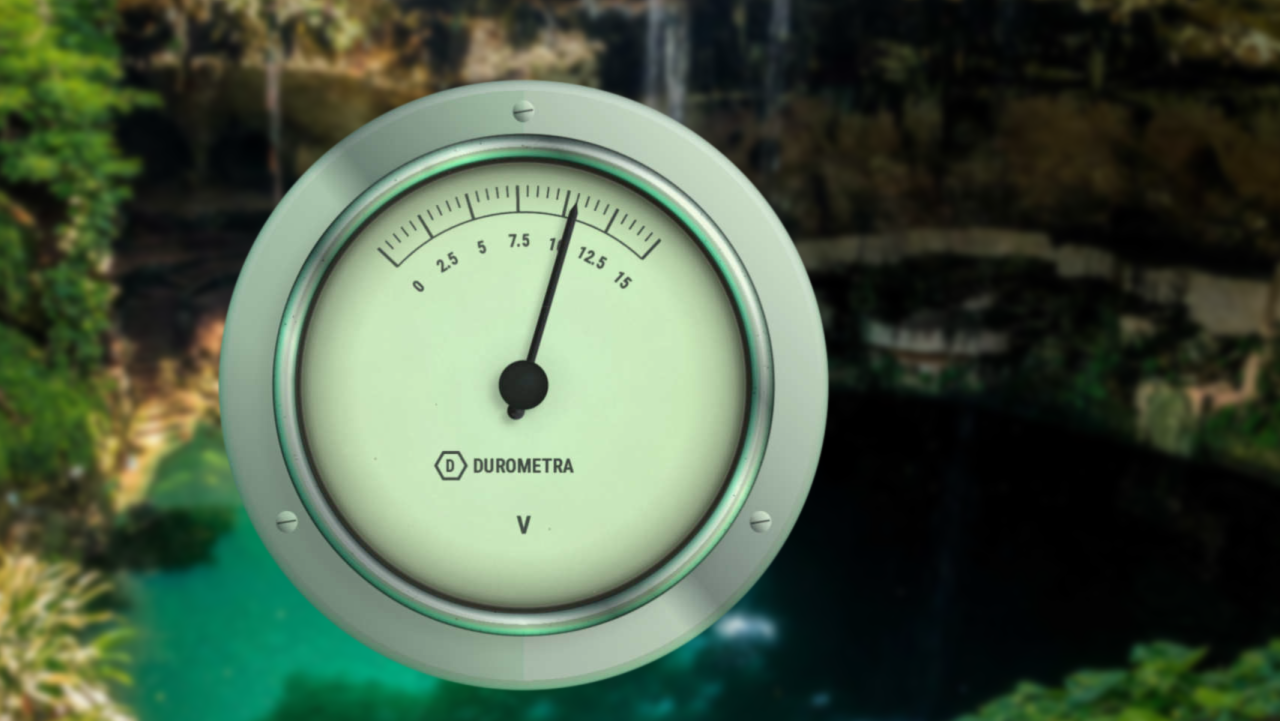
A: 10.5 V
